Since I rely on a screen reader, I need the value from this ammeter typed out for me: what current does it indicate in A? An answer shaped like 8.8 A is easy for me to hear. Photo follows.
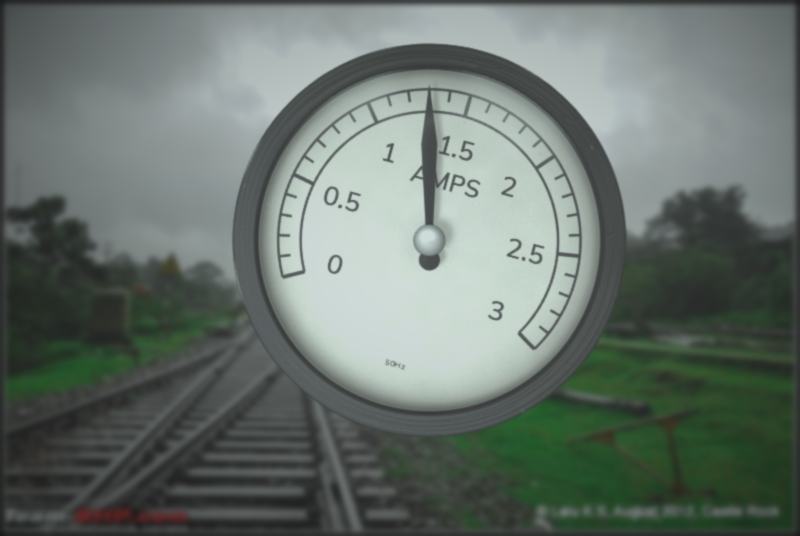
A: 1.3 A
